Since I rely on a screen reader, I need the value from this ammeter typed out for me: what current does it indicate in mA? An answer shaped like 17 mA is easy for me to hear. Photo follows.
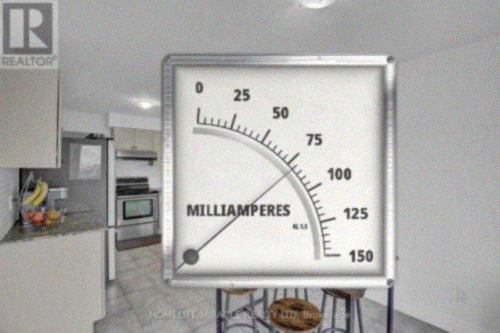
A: 80 mA
